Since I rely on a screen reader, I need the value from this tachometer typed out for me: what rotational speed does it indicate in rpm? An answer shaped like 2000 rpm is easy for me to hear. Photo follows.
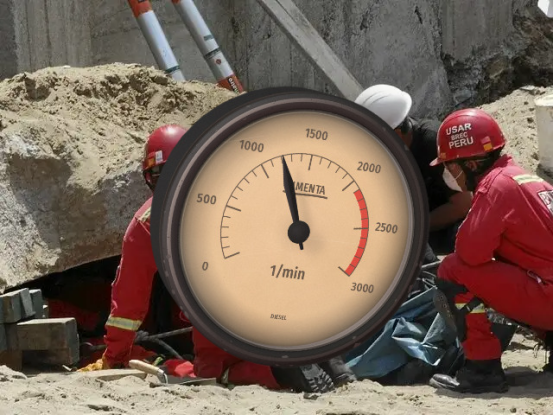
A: 1200 rpm
